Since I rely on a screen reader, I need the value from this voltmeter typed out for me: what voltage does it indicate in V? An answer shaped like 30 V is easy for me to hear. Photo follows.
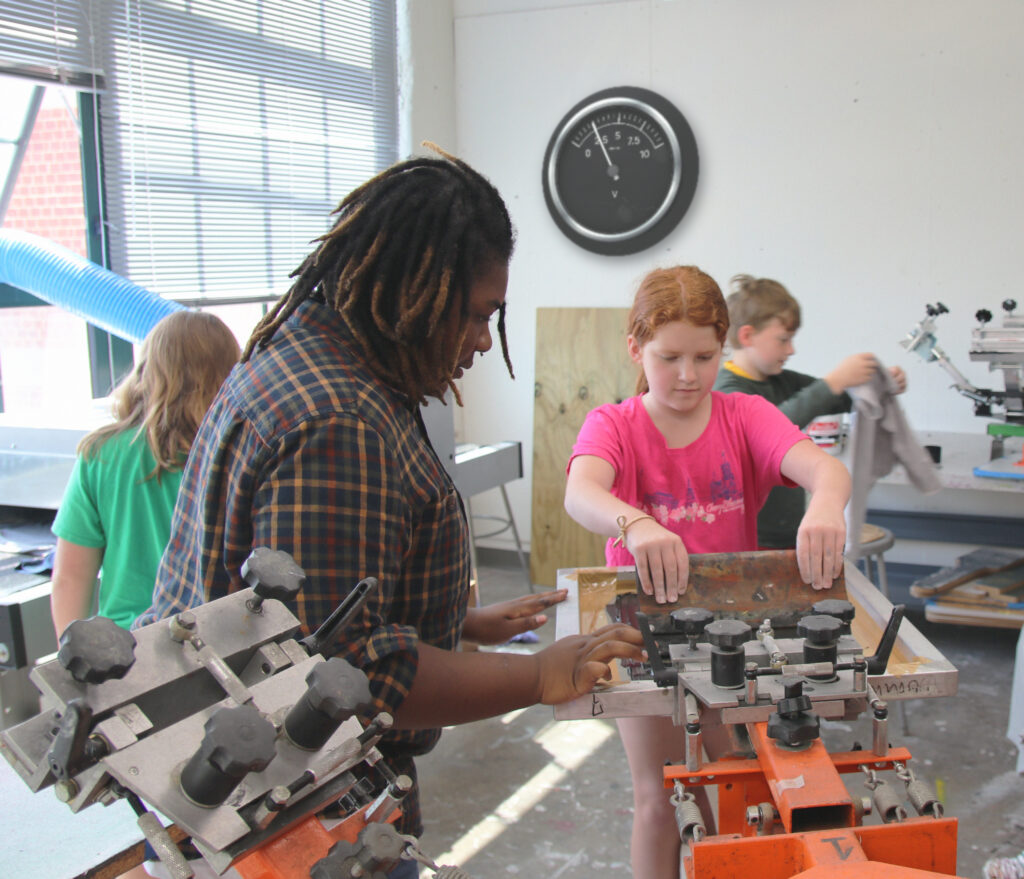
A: 2.5 V
